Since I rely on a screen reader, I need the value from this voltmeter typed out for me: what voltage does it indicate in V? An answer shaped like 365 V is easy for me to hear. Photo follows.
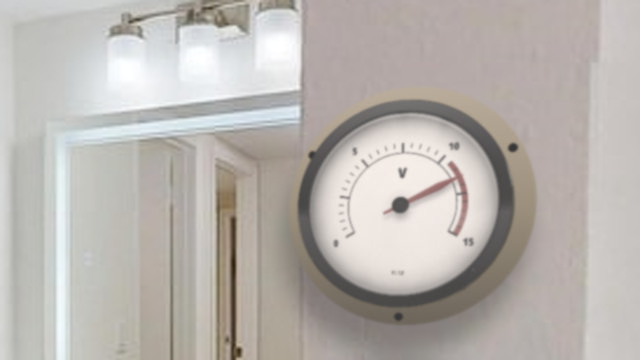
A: 11.5 V
